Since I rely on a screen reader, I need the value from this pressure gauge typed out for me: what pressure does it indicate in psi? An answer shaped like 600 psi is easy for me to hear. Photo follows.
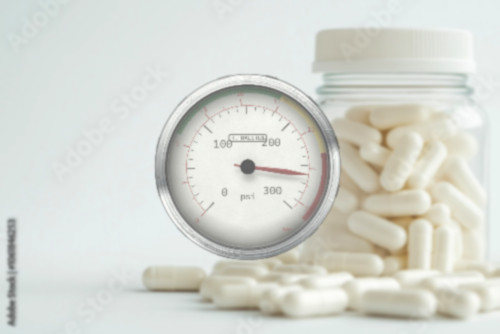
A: 260 psi
